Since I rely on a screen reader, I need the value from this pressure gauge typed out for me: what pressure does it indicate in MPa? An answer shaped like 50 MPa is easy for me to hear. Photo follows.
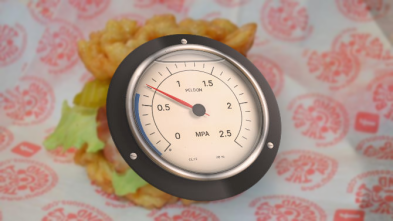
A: 0.7 MPa
